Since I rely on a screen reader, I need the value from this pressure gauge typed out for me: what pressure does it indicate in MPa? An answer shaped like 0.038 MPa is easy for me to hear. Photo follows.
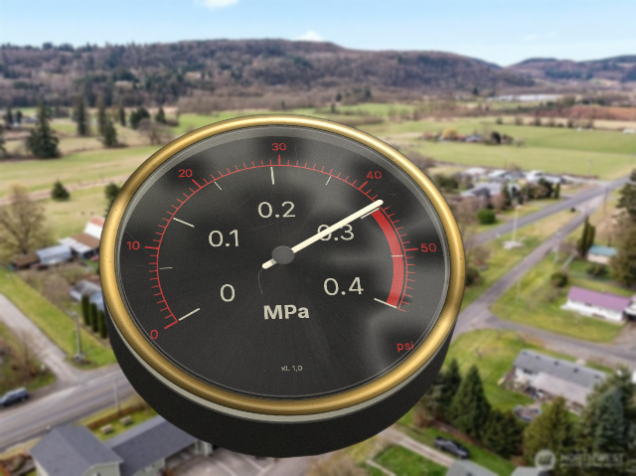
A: 0.3 MPa
